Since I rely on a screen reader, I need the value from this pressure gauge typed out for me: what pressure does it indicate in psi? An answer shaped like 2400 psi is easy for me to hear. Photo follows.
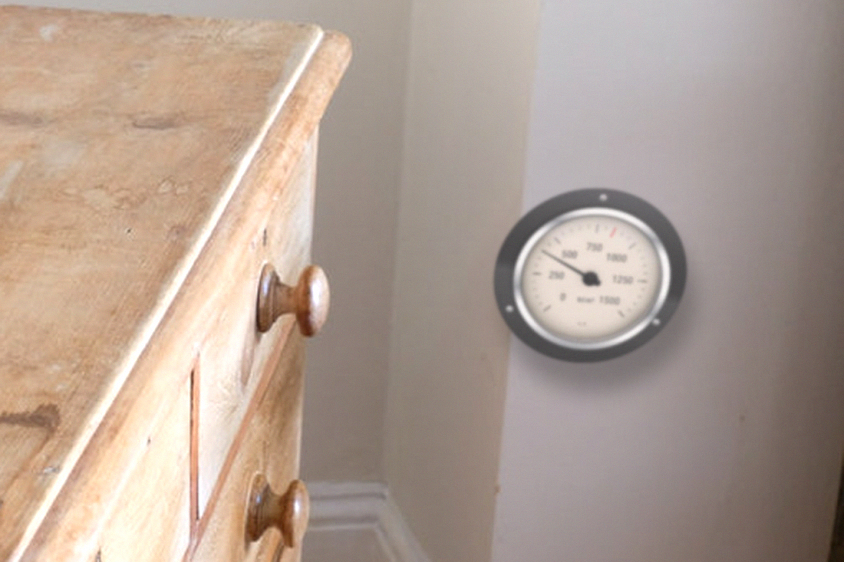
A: 400 psi
